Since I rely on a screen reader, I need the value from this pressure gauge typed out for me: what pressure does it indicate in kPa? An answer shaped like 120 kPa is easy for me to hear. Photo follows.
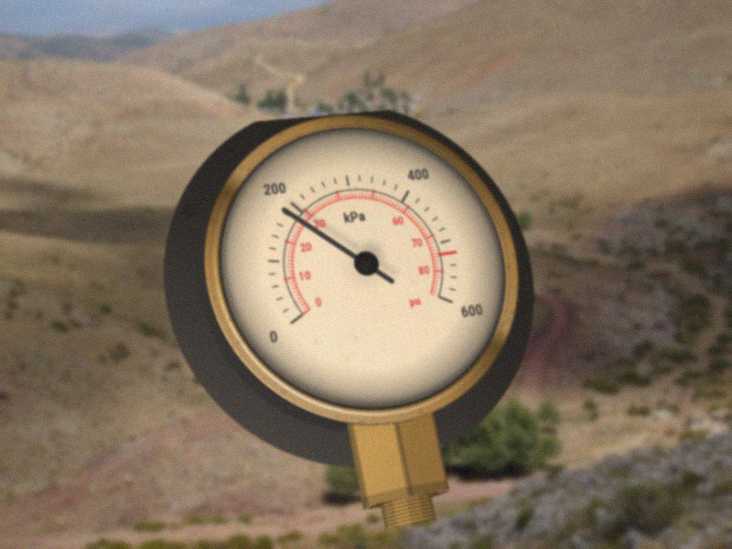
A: 180 kPa
